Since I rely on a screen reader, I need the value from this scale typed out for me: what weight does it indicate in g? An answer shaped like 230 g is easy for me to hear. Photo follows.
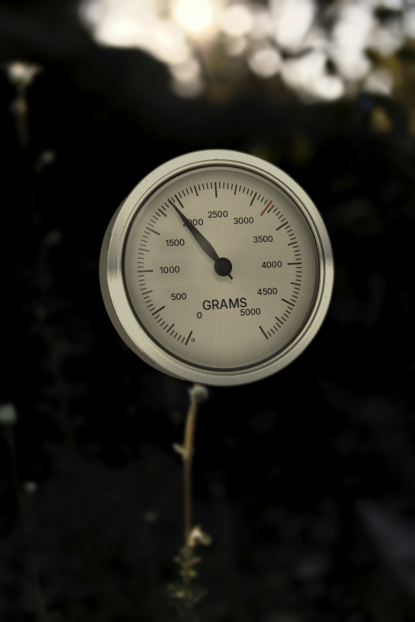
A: 1900 g
